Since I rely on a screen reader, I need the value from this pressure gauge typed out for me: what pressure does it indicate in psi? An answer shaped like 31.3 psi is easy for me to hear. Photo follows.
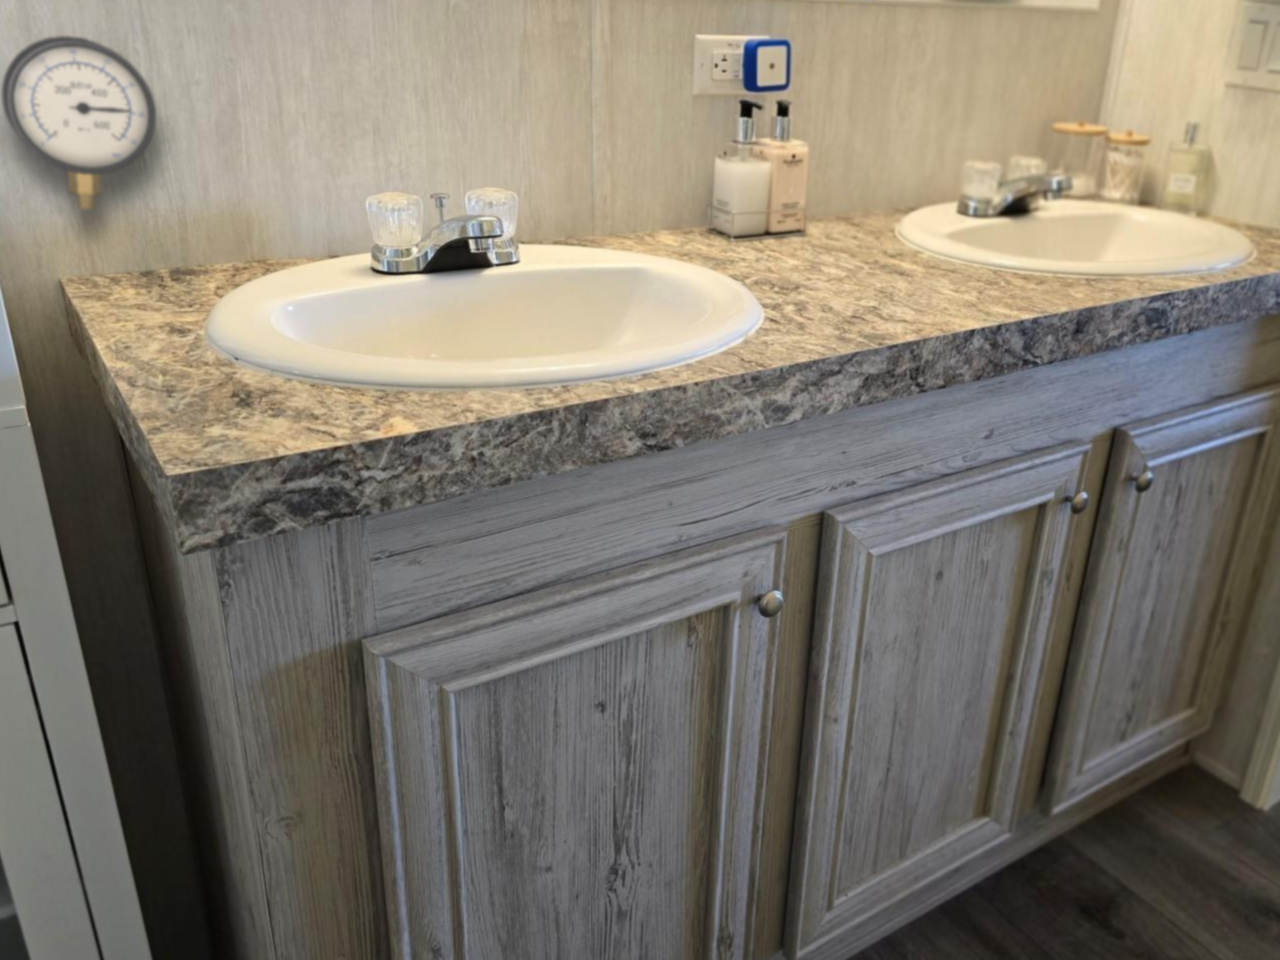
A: 500 psi
